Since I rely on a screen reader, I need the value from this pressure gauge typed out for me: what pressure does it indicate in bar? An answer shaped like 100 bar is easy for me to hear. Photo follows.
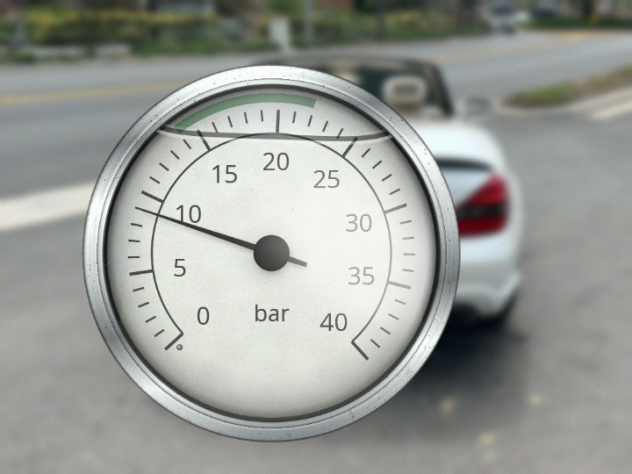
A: 9 bar
